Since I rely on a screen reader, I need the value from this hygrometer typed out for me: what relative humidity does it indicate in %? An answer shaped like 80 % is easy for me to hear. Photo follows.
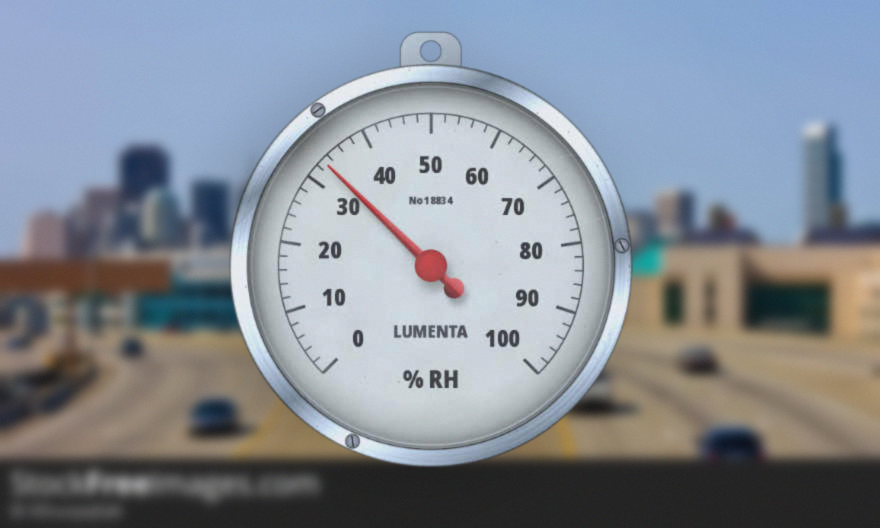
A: 33 %
